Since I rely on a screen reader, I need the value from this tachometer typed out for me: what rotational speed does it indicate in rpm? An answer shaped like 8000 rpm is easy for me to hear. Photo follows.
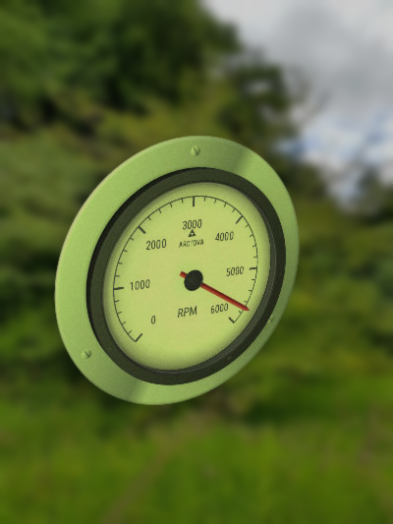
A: 5700 rpm
